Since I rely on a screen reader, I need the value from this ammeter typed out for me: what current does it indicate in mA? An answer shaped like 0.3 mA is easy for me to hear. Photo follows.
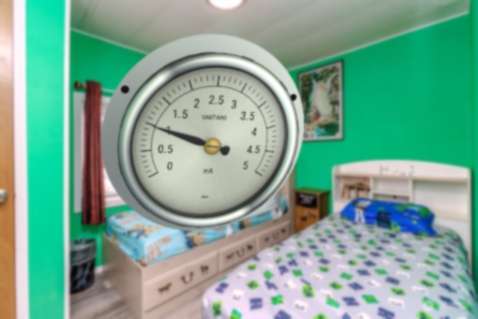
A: 1 mA
